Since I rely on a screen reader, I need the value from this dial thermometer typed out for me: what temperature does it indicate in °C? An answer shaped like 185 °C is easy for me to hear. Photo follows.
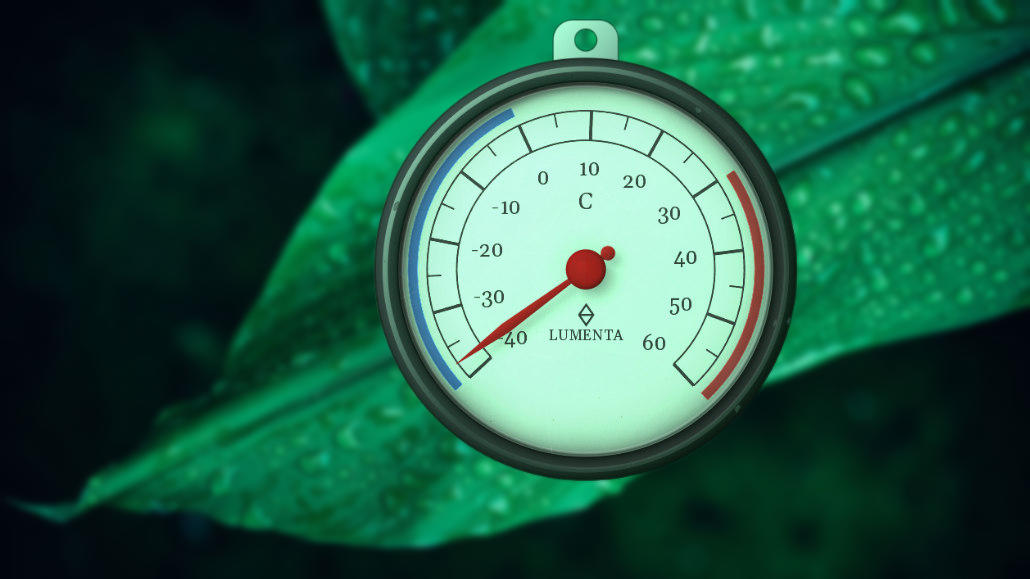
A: -37.5 °C
